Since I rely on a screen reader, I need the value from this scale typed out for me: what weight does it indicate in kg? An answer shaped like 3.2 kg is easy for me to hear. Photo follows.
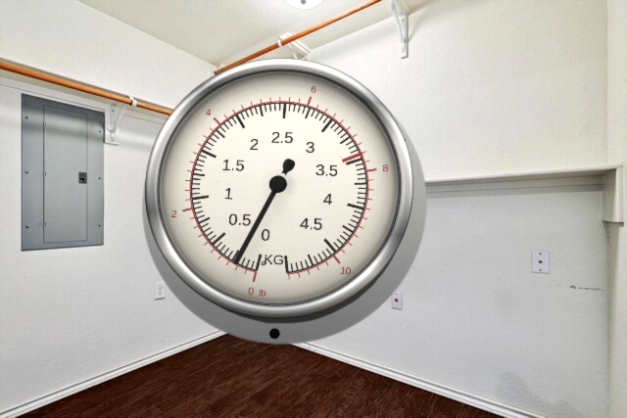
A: 0.2 kg
